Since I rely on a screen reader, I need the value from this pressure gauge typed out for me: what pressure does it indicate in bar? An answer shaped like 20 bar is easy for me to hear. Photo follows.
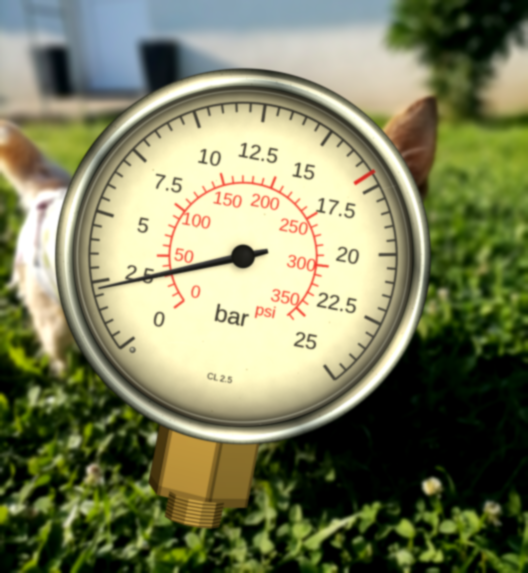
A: 2.25 bar
